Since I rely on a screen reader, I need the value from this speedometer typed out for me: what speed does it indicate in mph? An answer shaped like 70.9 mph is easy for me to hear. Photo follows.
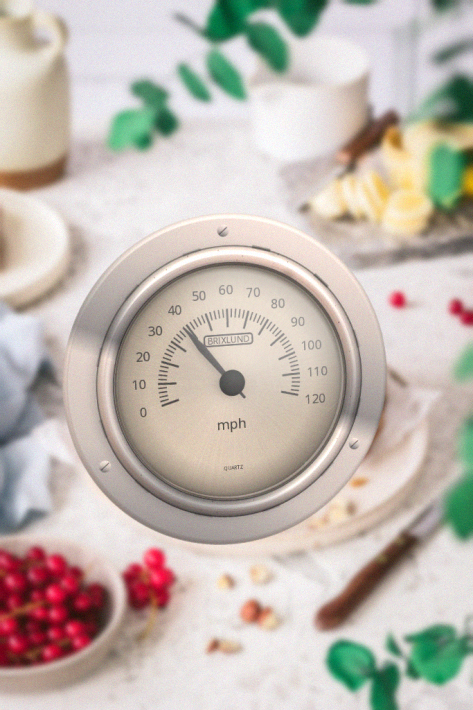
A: 38 mph
